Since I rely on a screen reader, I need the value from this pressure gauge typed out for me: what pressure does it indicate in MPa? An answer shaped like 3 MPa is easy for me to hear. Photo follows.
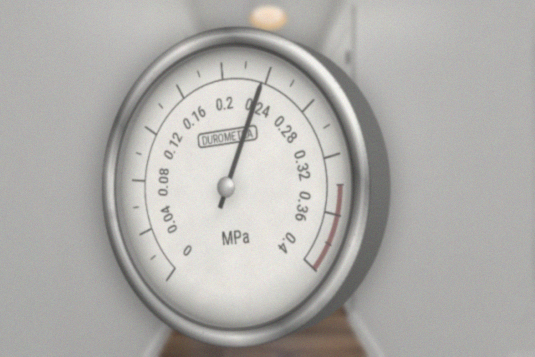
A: 0.24 MPa
